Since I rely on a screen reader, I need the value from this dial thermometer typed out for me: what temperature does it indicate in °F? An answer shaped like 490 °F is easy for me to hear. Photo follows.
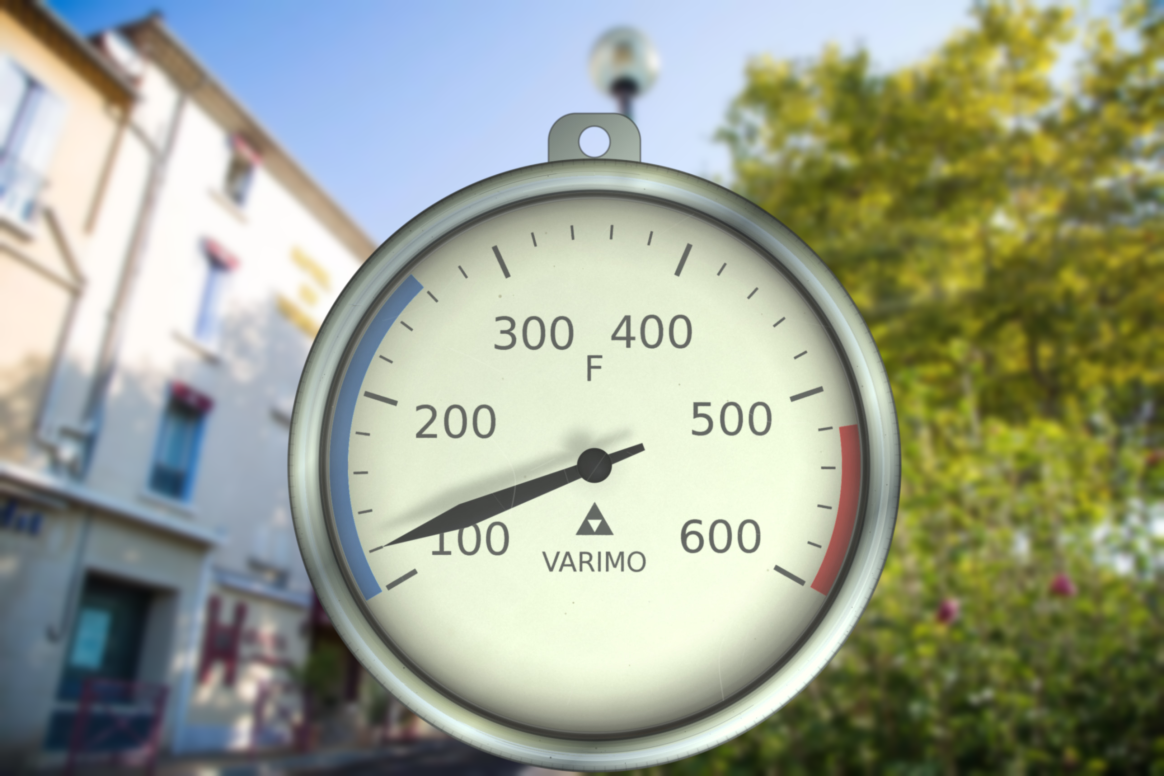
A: 120 °F
